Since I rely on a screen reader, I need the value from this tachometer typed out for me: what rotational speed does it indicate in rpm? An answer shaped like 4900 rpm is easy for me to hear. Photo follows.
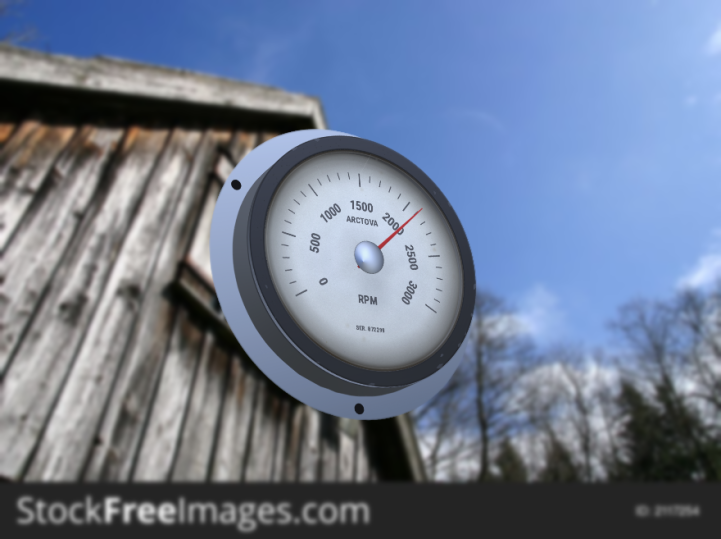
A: 2100 rpm
